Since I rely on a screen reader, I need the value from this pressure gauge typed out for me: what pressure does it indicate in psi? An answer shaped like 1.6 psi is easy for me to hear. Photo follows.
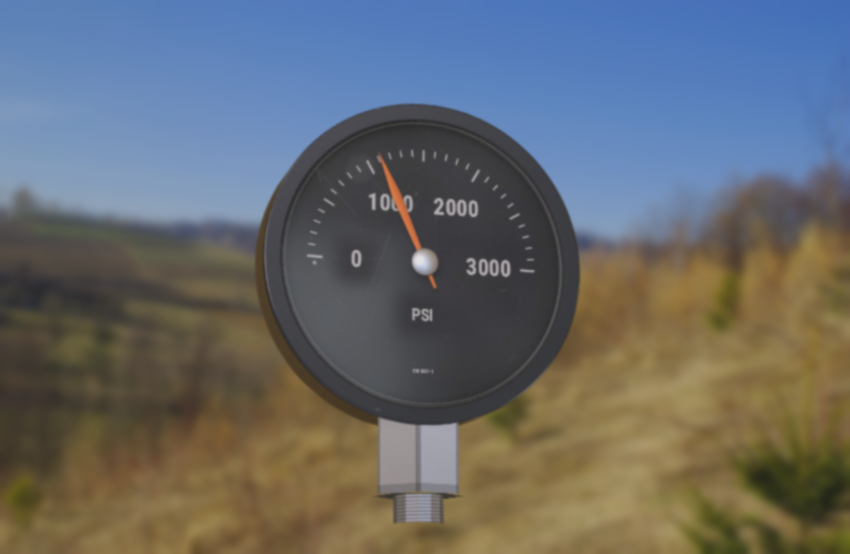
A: 1100 psi
